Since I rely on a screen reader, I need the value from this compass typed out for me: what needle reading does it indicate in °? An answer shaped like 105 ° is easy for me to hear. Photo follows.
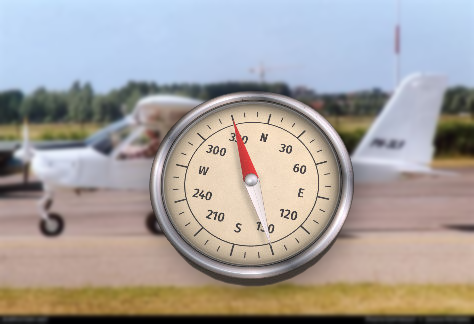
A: 330 °
